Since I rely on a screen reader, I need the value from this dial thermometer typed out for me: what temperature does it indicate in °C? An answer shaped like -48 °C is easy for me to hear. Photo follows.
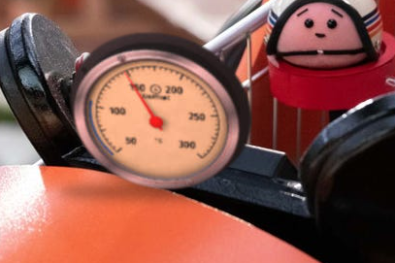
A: 150 °C
